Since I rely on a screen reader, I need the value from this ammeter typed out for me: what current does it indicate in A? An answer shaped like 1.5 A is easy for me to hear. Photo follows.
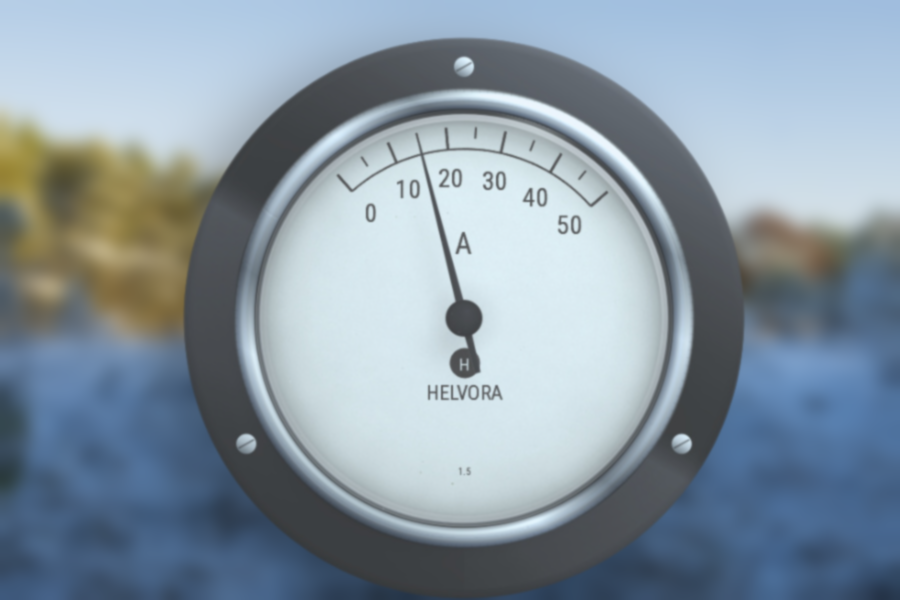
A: 15 A
